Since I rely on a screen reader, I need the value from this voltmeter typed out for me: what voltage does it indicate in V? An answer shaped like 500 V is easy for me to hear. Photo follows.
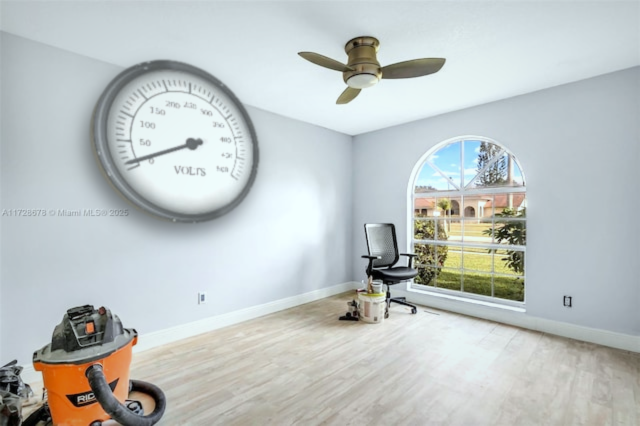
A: 10 V
